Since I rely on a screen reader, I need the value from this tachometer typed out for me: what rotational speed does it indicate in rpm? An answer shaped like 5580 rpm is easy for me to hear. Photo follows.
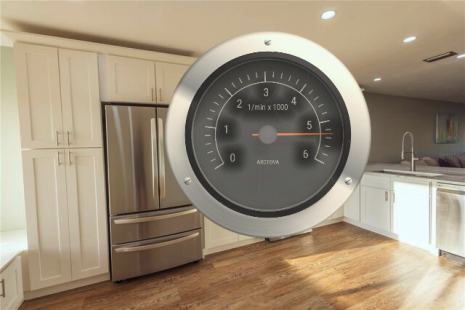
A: 5300 rpm
